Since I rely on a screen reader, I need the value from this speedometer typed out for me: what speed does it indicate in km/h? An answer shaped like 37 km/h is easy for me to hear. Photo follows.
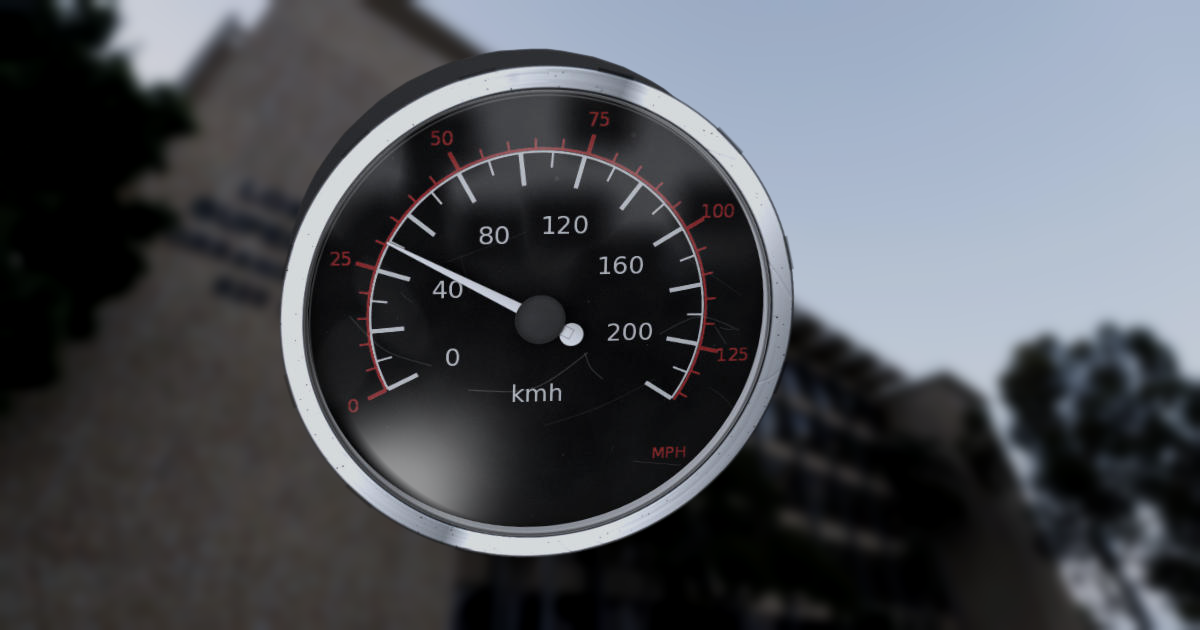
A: 50 km/h
